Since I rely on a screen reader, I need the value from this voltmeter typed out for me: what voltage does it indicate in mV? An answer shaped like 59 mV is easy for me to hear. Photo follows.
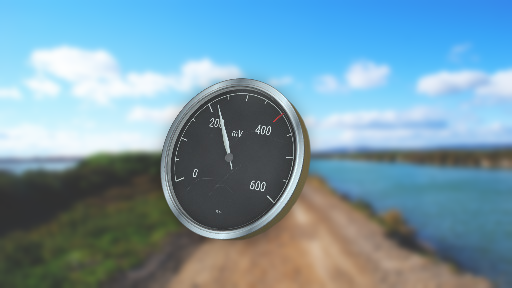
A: 225 mV
